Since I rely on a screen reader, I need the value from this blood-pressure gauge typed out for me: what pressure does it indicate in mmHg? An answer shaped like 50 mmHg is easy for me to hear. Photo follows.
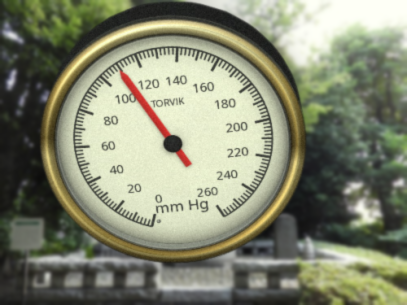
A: 110 mmHg
